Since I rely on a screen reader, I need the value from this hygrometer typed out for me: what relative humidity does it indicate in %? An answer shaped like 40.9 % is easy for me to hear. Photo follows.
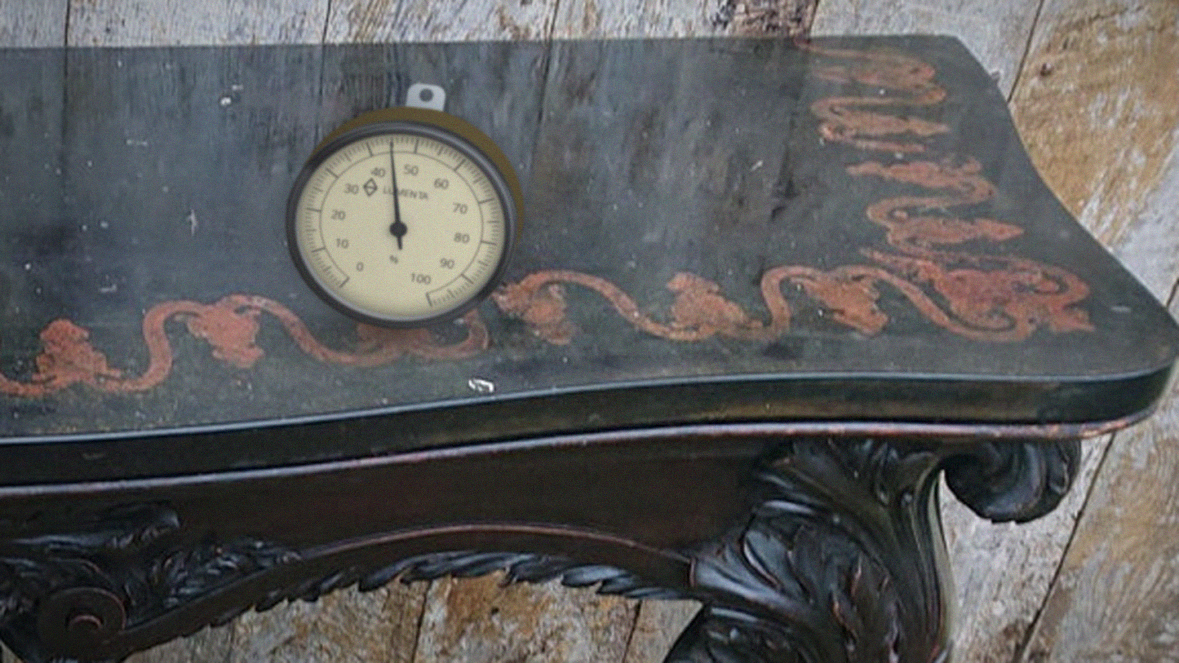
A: 45 %
